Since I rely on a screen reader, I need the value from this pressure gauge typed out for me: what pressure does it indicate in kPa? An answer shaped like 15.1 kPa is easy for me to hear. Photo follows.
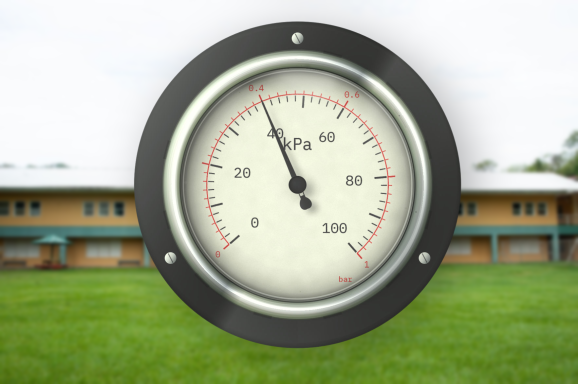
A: 40 kPa
